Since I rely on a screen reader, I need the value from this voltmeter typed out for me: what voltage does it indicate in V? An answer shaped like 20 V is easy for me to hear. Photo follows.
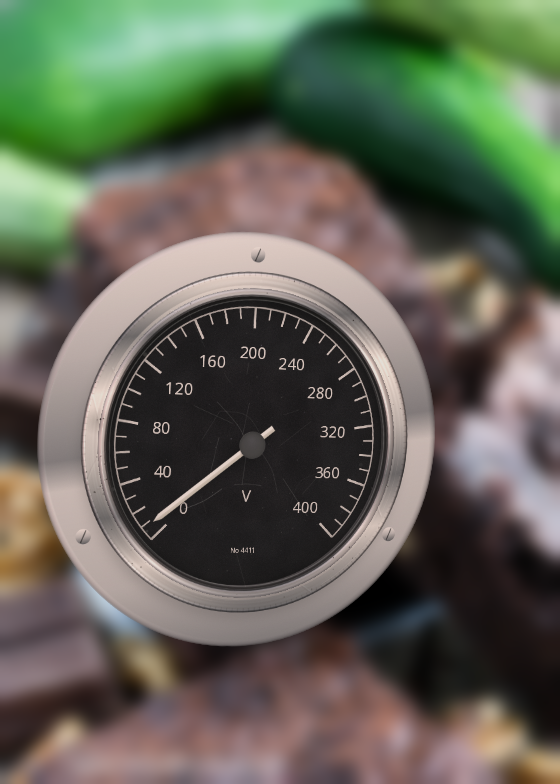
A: 10 V
